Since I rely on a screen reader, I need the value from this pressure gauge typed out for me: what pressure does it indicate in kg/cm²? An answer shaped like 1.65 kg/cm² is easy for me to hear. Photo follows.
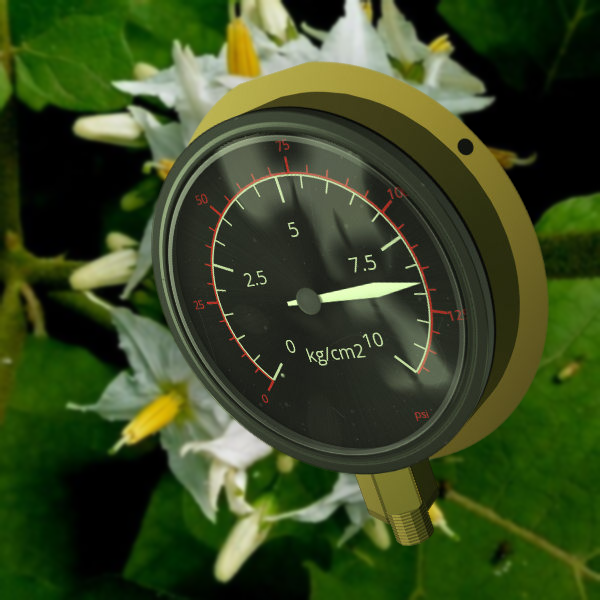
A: 8.25 kg/cm²
